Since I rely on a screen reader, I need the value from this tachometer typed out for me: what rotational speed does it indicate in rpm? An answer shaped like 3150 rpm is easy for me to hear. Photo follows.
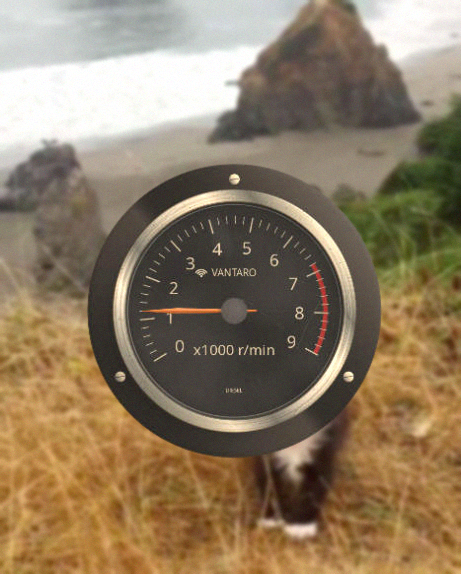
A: 1200 rpm
